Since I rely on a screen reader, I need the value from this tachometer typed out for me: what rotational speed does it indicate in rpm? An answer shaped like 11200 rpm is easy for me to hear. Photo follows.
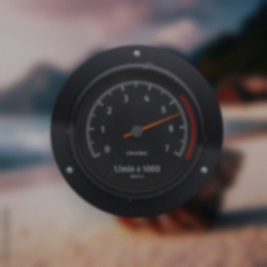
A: 5500 rpm
